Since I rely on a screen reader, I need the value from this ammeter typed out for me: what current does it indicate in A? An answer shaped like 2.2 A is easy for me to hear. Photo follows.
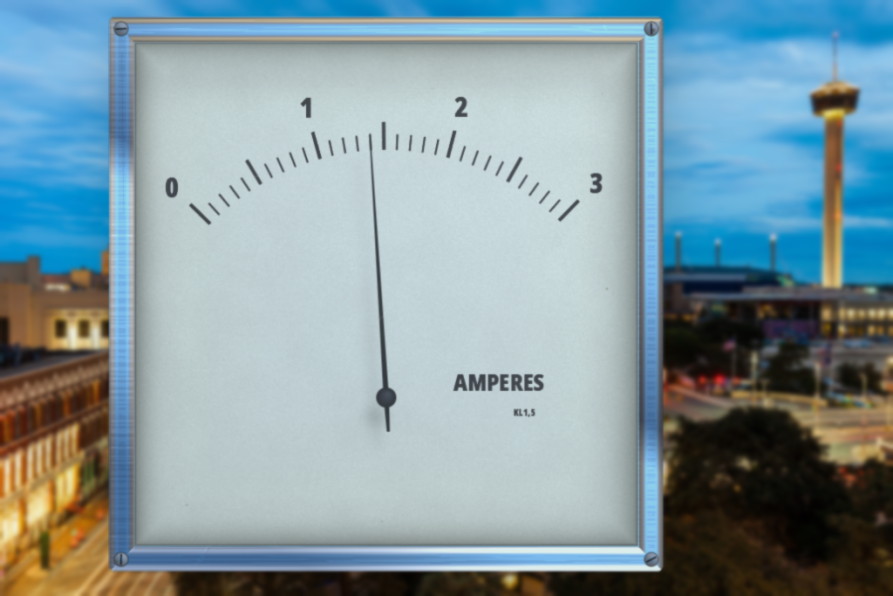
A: 1.4 A
